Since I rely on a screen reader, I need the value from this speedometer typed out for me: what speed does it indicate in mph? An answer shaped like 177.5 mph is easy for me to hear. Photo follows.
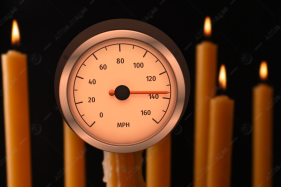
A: 135 mph
